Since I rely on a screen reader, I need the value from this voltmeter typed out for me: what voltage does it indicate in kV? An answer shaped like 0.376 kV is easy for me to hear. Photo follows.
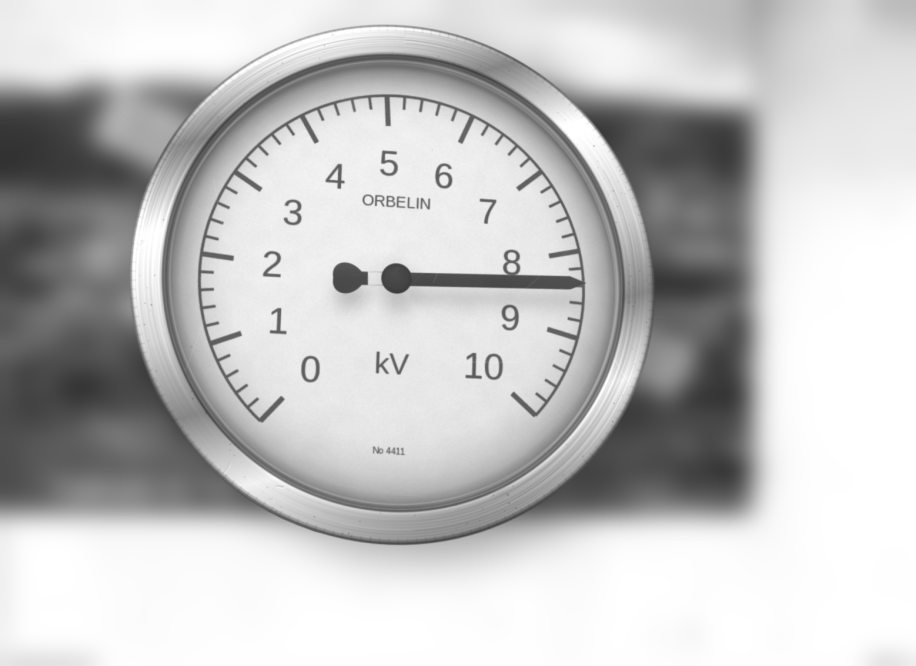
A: 8.4 kV
